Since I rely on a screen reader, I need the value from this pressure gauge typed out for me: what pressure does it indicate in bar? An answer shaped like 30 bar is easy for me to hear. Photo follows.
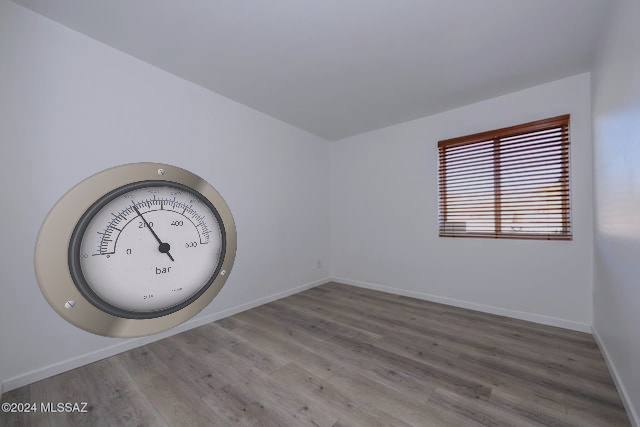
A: 200 bar
